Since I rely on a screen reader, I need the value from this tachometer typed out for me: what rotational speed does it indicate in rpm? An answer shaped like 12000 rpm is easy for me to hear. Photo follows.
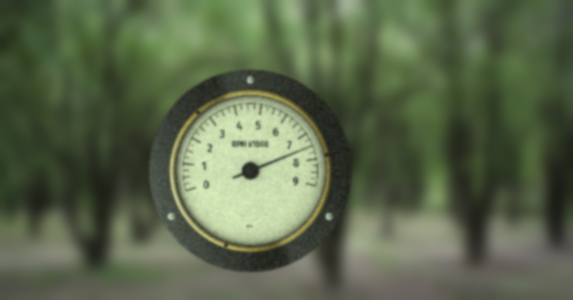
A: 7500 rpm
